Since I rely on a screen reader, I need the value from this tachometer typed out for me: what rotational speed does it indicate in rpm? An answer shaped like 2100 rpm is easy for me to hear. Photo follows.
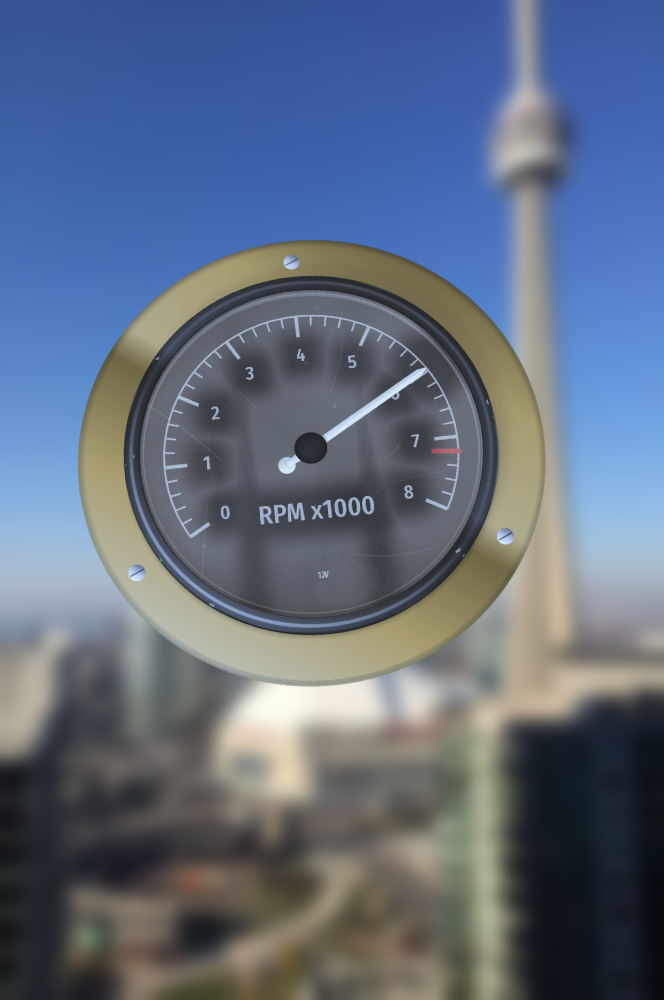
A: 6000 rpm
